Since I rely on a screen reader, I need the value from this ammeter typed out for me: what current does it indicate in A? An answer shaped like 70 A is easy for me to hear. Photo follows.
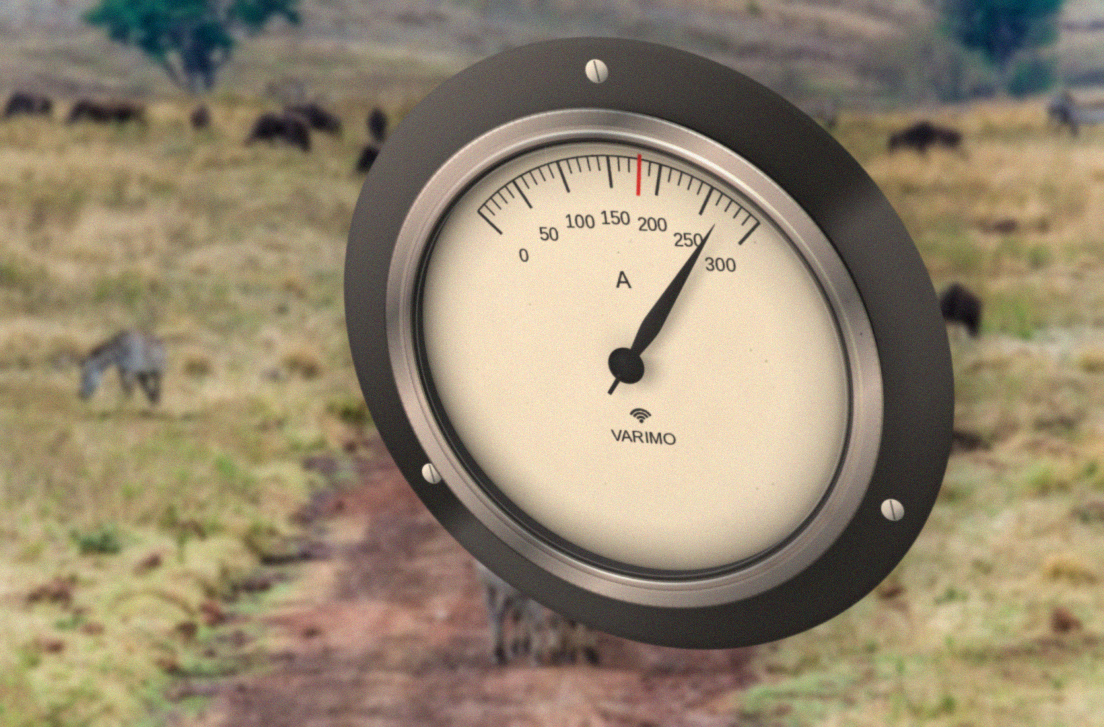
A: 270 A
